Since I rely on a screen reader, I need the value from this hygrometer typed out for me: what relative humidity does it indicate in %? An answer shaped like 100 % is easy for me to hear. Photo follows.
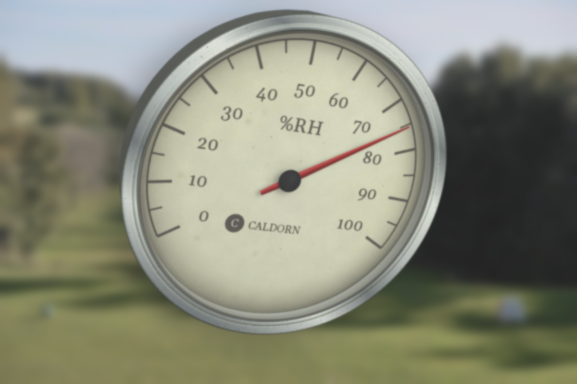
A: 75 %
